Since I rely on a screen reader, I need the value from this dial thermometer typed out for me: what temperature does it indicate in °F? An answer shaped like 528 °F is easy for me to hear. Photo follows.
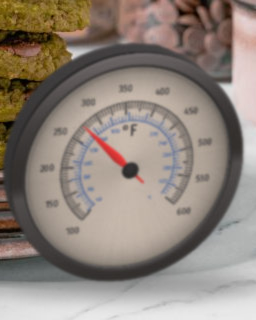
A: 275 °F
